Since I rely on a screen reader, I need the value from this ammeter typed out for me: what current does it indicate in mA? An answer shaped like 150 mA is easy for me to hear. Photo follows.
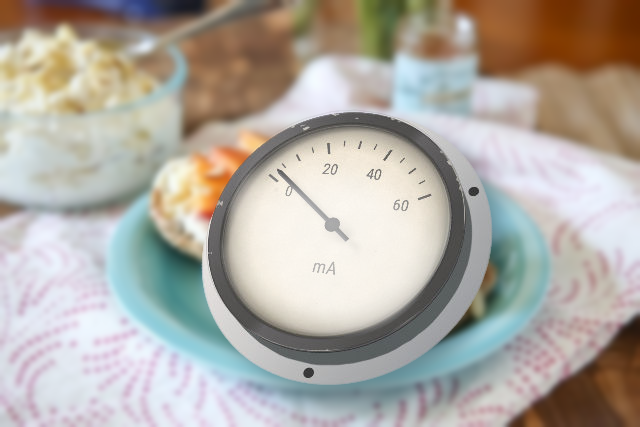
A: 2.5 mA
